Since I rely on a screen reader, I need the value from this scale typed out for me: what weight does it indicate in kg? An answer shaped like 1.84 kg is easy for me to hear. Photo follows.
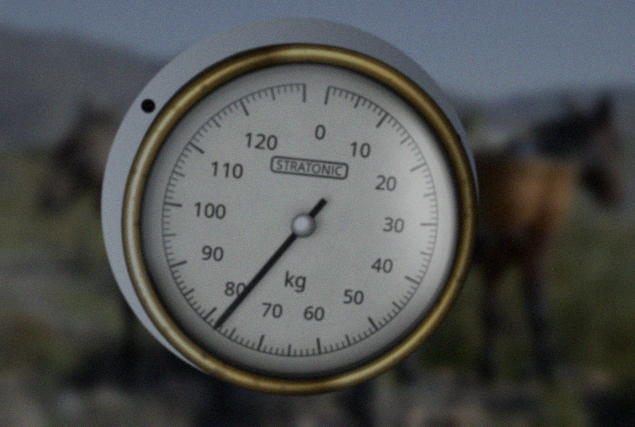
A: 78 kg
